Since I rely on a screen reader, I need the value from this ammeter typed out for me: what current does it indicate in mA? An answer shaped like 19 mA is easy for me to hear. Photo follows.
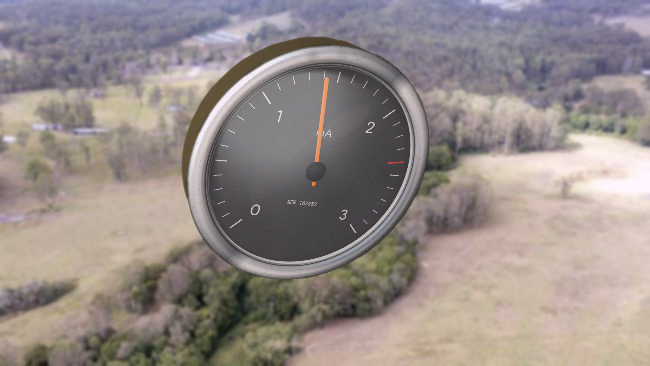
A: 1.4 mA
